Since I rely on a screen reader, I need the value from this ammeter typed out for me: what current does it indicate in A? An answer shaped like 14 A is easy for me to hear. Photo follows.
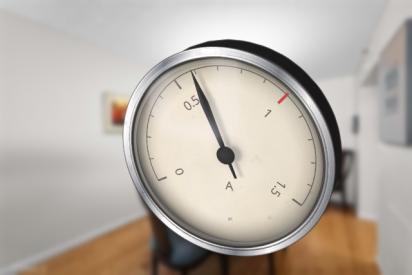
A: 0.6 A
